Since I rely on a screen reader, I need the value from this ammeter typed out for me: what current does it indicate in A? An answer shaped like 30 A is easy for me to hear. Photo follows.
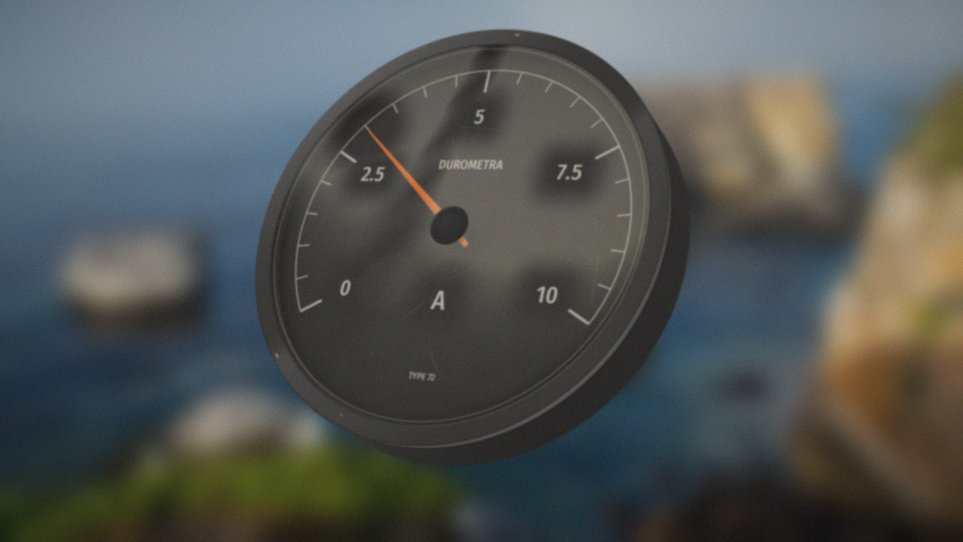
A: 3 A
